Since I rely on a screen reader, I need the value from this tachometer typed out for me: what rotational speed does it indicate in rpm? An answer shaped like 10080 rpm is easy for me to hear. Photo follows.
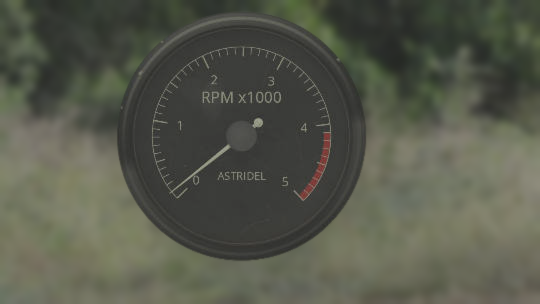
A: 100 rpm
